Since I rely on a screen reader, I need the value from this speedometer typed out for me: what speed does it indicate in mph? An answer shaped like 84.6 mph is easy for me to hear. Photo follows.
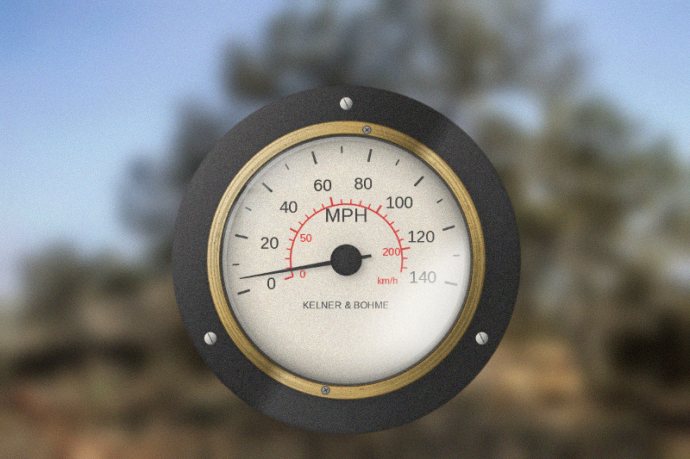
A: 5 mph
